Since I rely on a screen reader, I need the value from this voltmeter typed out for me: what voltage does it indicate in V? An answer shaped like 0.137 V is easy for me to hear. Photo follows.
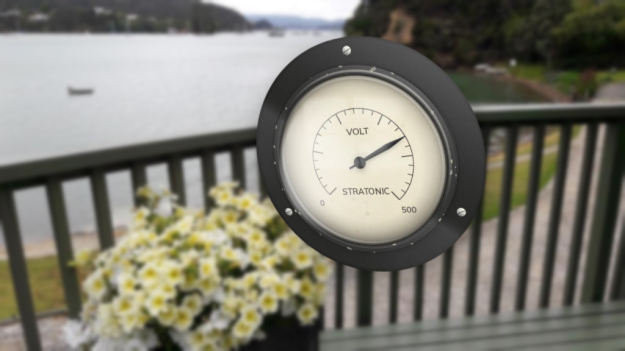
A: 360 V
